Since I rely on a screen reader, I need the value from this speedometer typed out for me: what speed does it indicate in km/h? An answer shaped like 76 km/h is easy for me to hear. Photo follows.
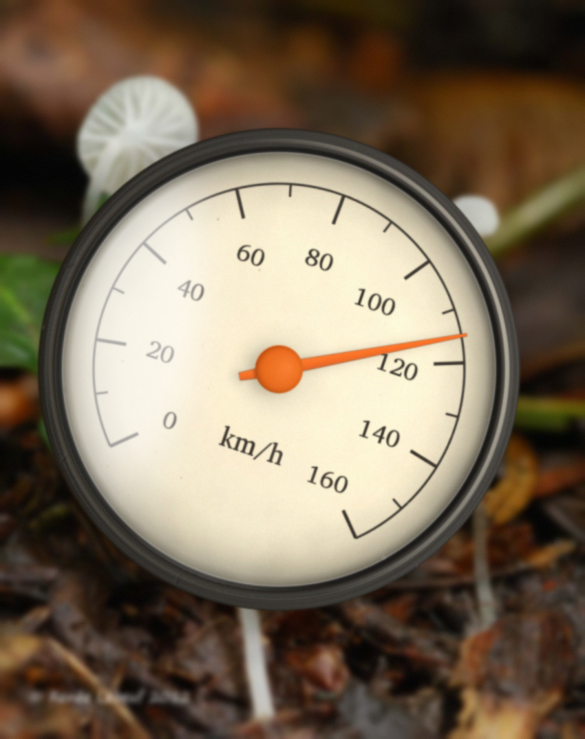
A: 115 km/h
